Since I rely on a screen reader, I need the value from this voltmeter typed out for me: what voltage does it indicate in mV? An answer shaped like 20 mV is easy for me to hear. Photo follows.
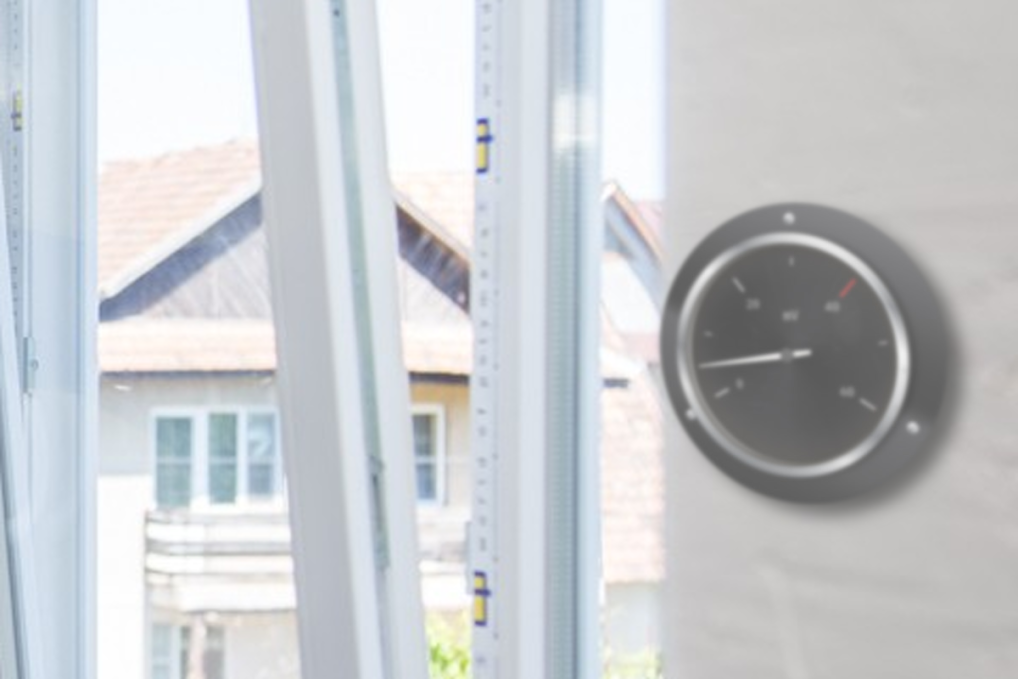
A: 5 mV
